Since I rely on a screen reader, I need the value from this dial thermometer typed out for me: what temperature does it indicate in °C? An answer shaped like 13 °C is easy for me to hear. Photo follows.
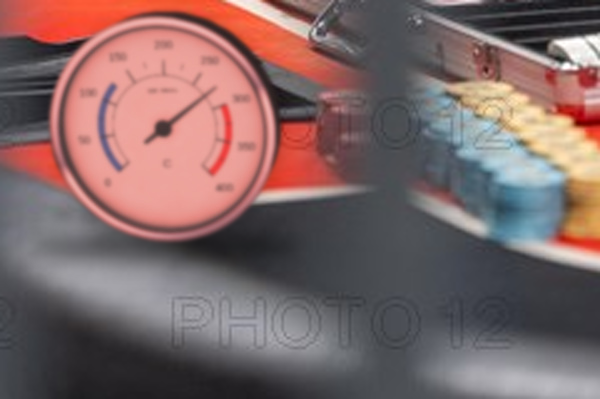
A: 275 °C
